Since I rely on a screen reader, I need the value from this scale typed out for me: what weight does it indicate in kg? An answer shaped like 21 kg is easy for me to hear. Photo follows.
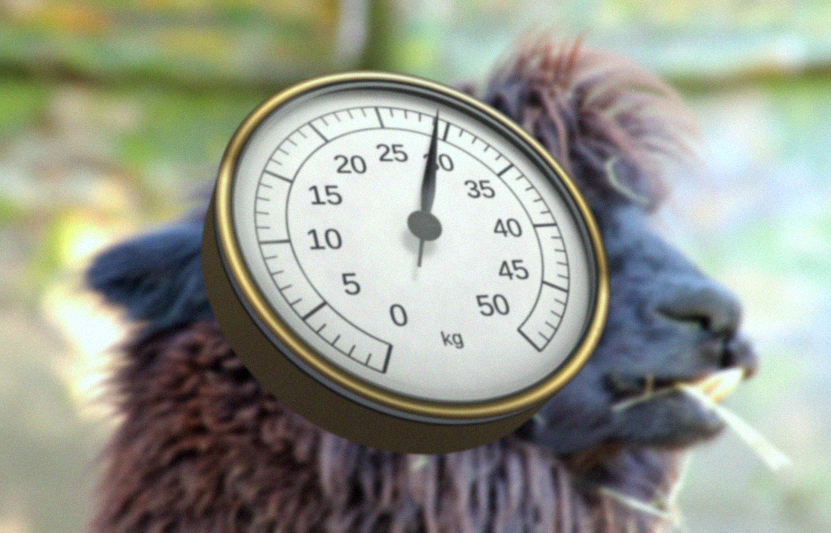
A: 29 kg
